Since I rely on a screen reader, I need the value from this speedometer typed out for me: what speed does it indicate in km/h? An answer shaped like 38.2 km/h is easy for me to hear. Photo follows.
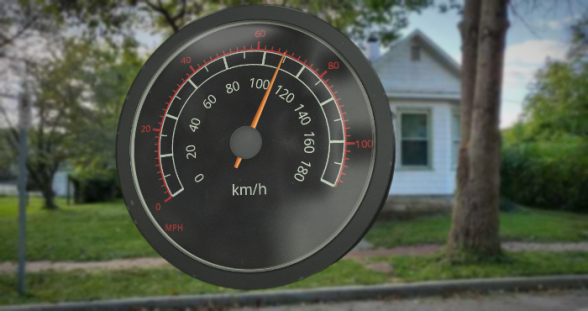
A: 110 km/h
